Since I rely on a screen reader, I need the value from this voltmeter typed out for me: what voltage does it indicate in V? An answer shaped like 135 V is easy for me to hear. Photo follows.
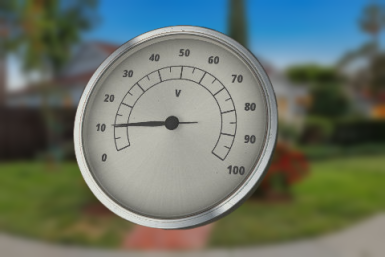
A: 10 V
